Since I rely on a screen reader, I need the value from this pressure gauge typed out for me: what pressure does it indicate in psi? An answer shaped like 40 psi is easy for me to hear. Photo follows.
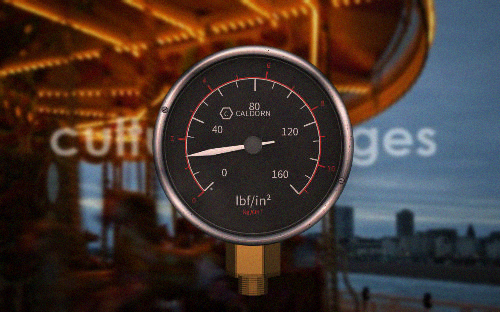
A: 20 psi
